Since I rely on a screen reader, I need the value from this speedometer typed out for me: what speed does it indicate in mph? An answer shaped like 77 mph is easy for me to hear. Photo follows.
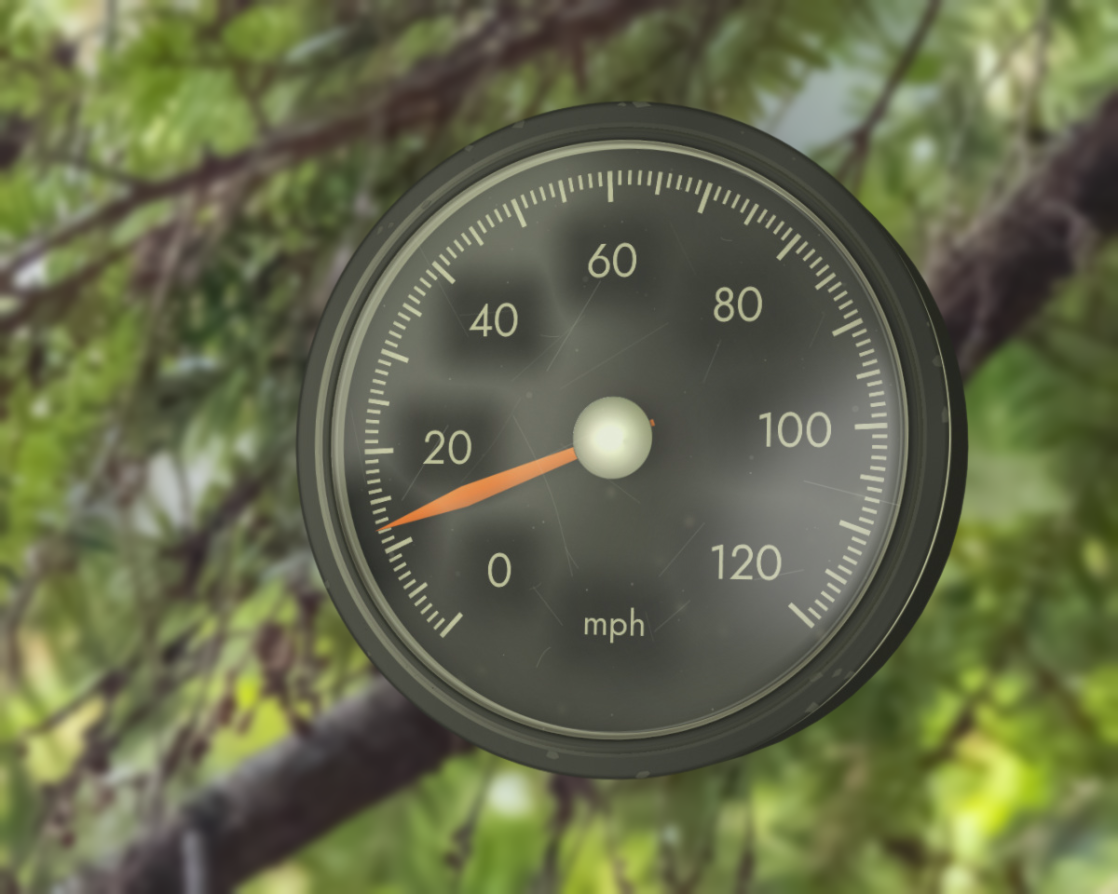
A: 12 mph
